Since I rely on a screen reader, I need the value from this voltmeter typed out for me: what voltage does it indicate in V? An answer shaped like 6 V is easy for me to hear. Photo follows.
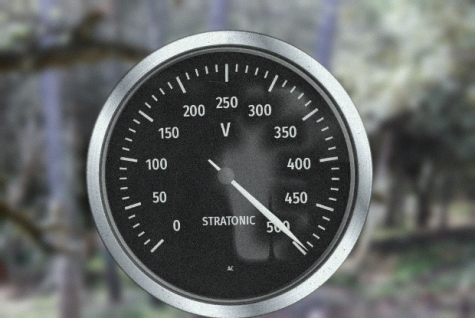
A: 495 V
